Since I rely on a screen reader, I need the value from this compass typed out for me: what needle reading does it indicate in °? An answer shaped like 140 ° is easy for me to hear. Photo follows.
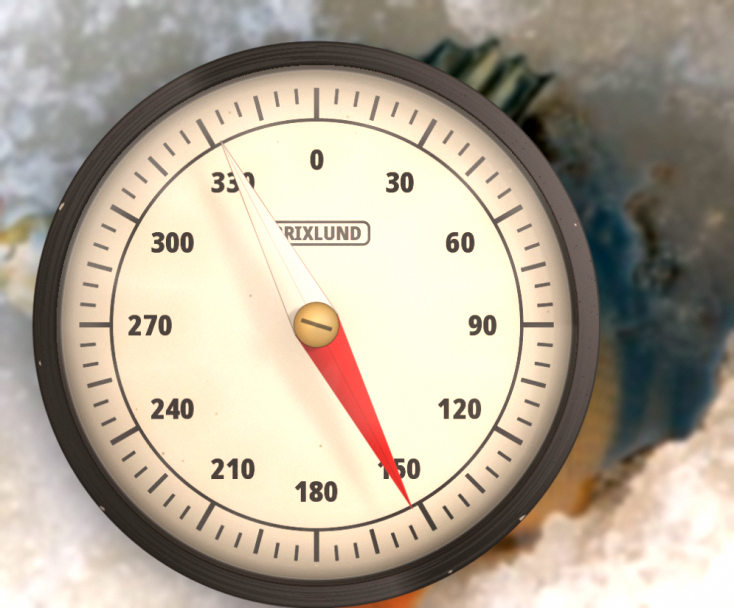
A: 152.5 °
